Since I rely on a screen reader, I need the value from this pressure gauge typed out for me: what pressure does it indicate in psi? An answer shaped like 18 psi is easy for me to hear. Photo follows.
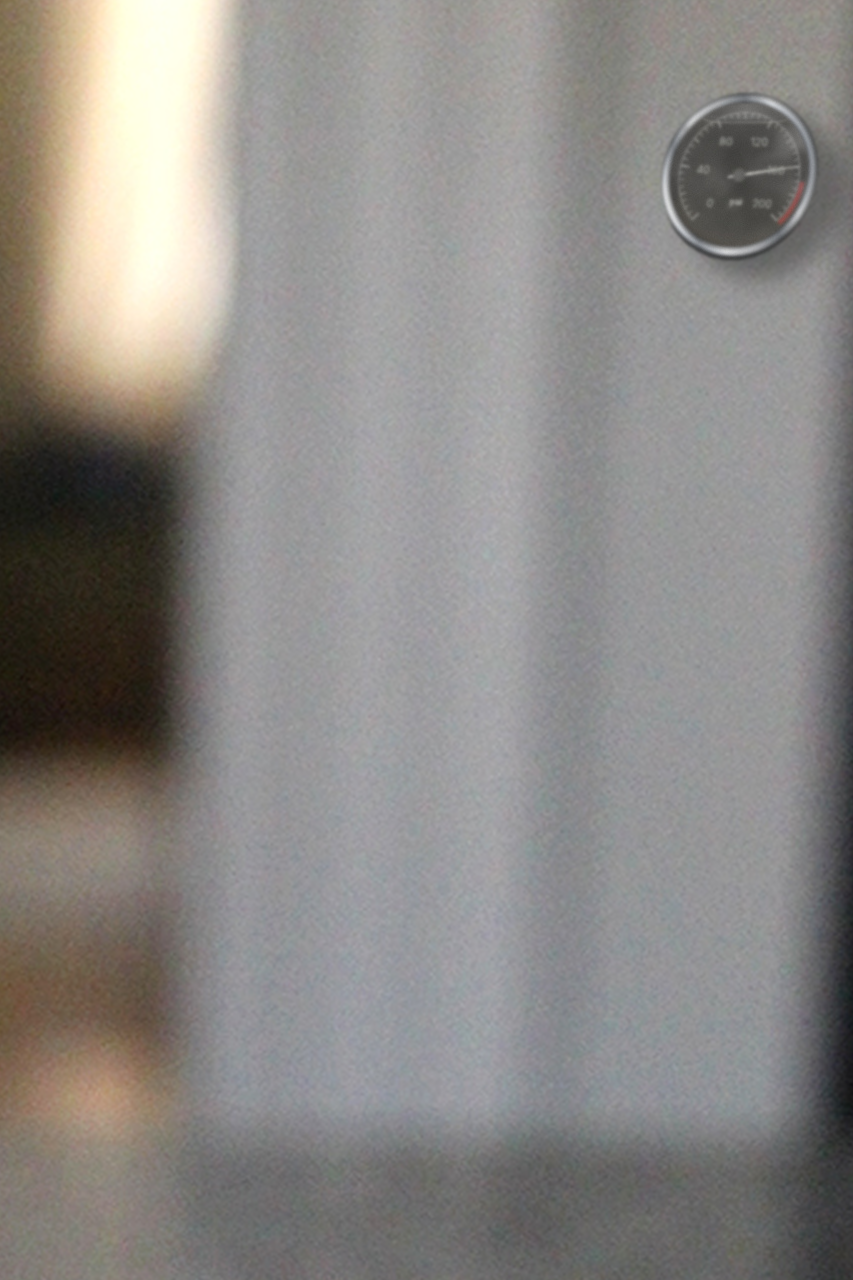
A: 160 psi
